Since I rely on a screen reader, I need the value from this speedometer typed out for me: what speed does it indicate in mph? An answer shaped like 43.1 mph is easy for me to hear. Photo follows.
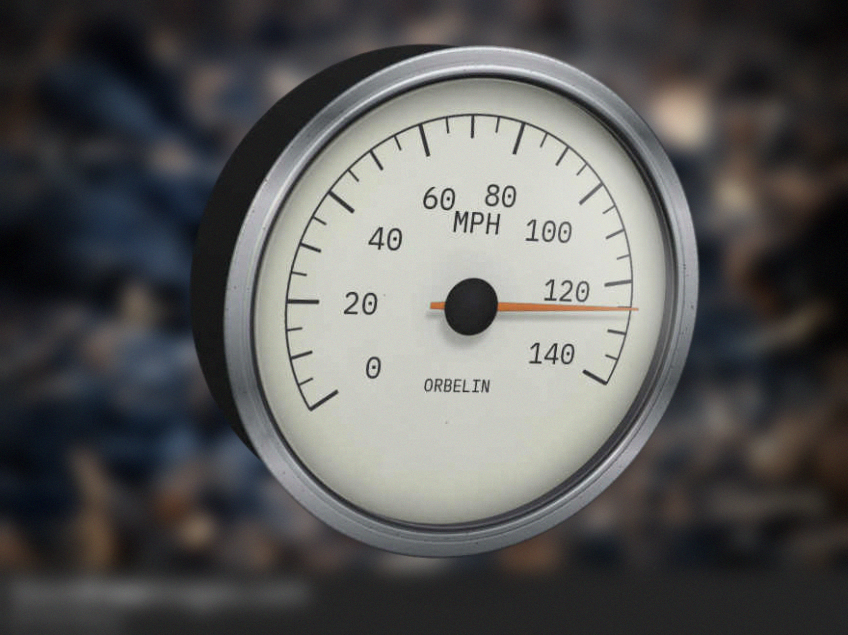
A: 125 mph
